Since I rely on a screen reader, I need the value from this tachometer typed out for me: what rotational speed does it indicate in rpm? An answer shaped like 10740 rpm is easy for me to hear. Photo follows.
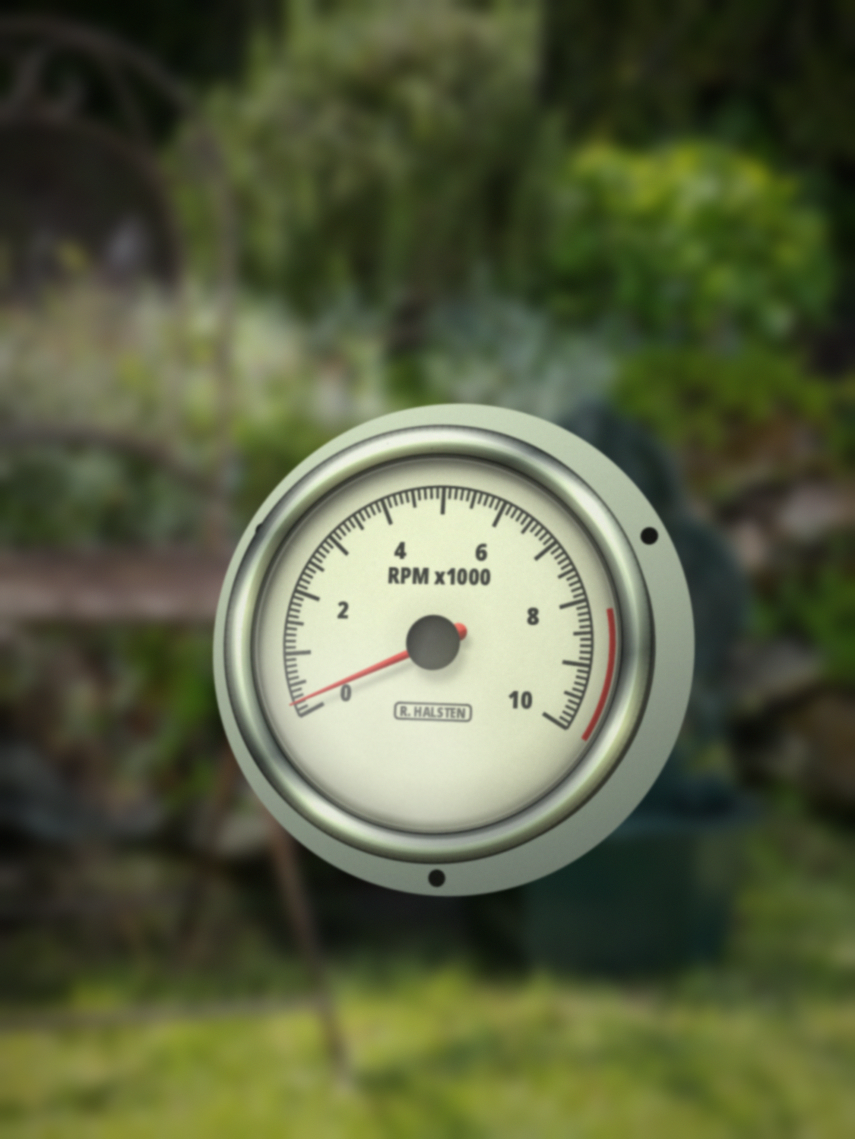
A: 200 rpm
